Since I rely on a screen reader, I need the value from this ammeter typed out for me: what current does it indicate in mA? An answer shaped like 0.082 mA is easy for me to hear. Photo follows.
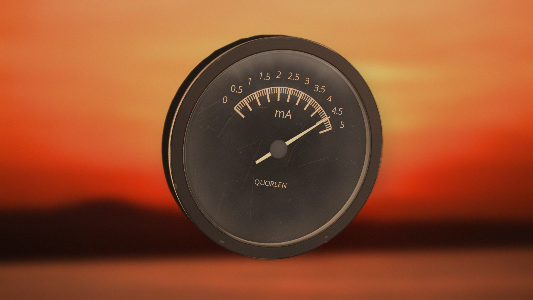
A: 4.5 mA
